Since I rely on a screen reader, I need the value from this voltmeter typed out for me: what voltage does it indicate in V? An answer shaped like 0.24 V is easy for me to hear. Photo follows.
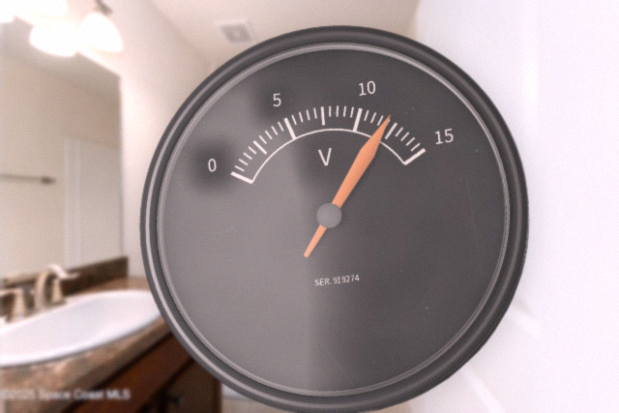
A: 12 V
